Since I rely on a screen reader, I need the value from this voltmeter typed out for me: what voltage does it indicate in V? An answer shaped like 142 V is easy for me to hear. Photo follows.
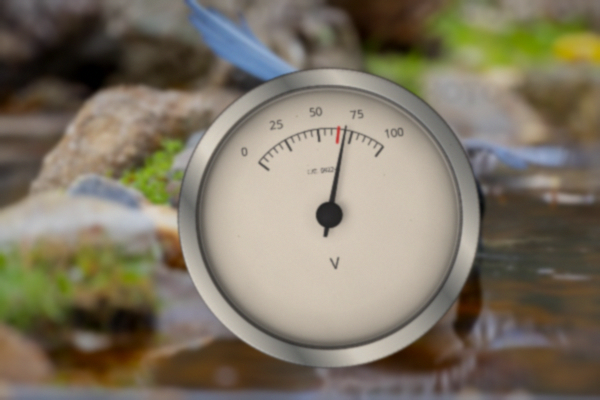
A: 70 V
